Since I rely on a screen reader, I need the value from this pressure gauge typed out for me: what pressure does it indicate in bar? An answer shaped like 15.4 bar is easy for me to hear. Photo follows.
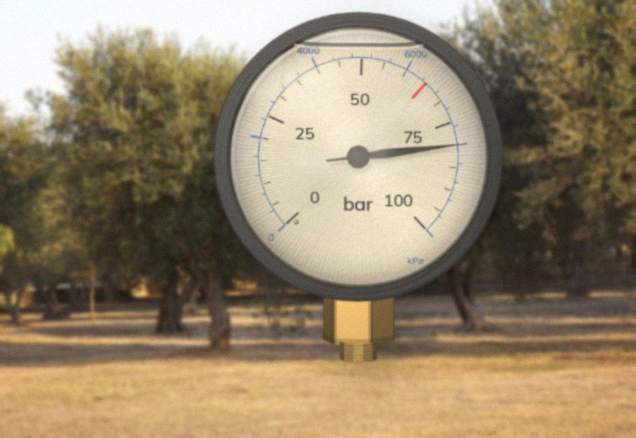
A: 80 bar
